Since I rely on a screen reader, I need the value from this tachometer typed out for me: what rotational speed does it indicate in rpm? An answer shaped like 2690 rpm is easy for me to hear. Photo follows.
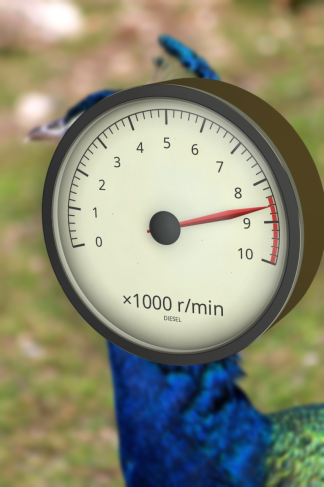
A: 8600 rpm
